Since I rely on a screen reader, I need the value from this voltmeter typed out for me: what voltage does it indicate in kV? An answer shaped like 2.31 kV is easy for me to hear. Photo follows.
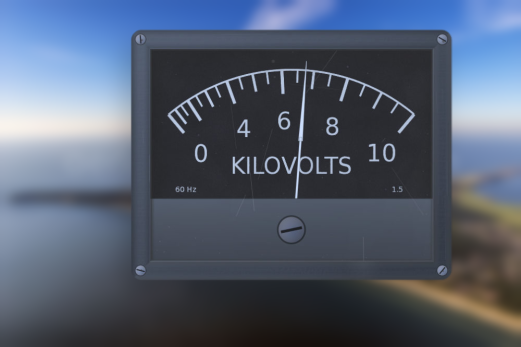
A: 6.75 kV
